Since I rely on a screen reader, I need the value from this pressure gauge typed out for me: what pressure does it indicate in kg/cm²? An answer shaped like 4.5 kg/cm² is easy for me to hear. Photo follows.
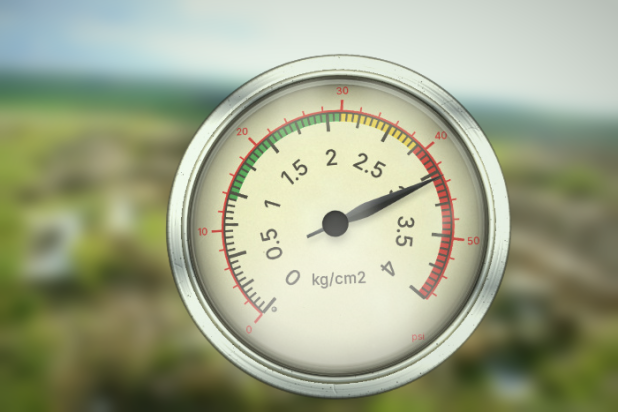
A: 3.05 kg/cm²
